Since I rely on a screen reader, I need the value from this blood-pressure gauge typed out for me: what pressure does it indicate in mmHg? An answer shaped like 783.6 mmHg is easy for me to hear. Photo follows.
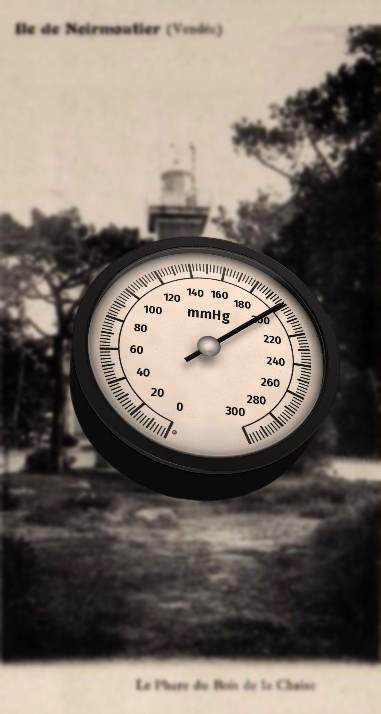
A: 200 mmHg
